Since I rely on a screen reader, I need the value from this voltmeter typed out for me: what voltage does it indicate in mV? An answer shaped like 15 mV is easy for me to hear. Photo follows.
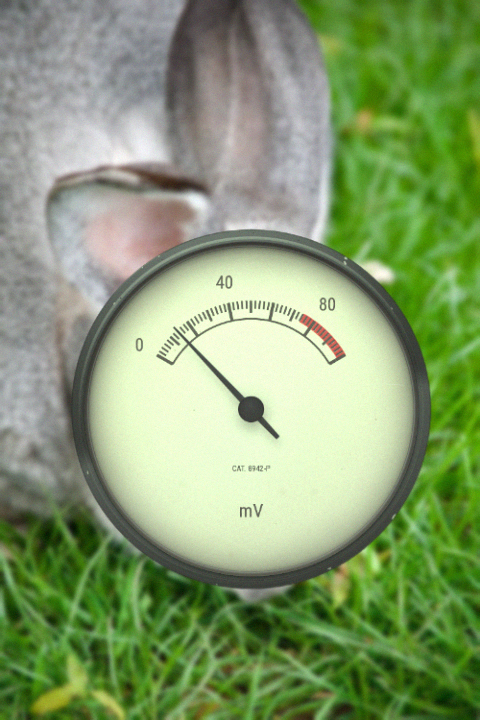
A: 14 mV
